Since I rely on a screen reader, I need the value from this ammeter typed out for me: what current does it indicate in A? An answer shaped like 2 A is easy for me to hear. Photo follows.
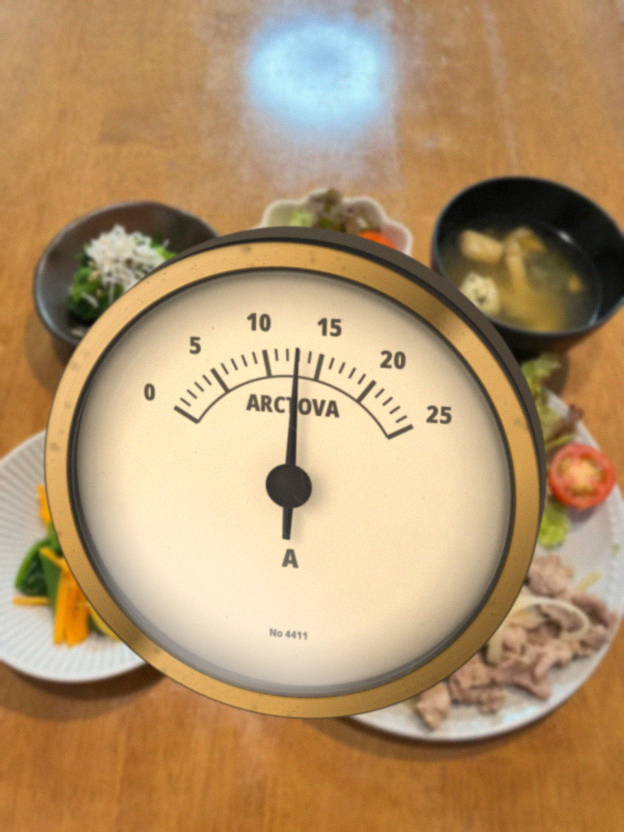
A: 13 A
